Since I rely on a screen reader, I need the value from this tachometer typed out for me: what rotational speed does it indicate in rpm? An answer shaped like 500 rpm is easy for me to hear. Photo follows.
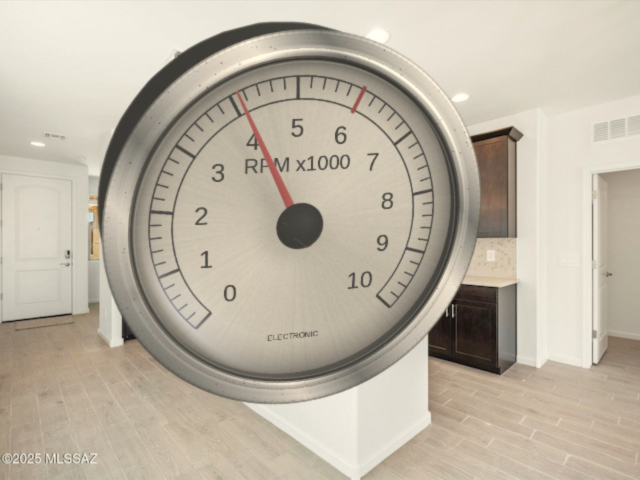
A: 4100 rpm
